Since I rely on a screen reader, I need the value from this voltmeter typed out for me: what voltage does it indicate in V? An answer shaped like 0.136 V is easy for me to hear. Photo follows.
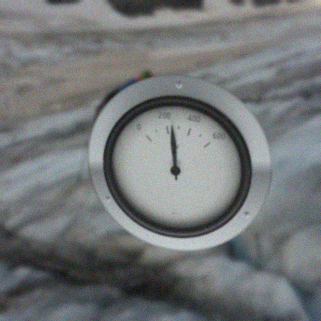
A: 250 V
